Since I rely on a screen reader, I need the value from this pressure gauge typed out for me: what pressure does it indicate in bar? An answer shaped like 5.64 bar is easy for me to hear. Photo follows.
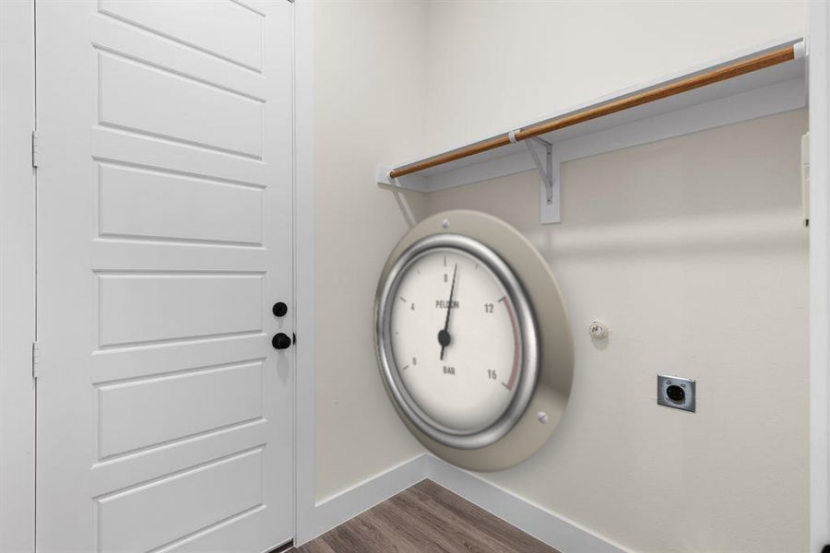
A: 9 bar
